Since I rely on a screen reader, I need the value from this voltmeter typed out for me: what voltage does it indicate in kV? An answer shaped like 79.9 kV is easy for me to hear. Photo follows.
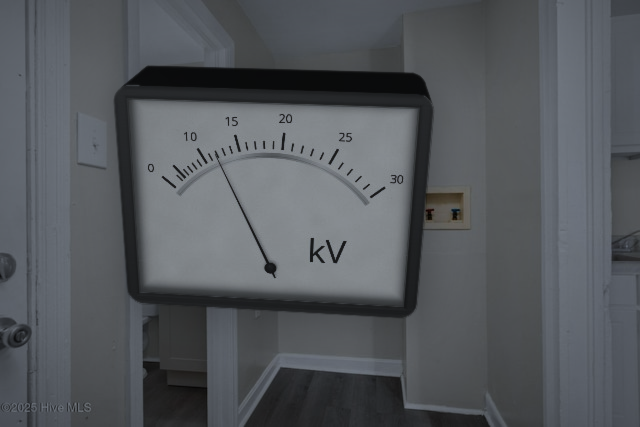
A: 12 kV
